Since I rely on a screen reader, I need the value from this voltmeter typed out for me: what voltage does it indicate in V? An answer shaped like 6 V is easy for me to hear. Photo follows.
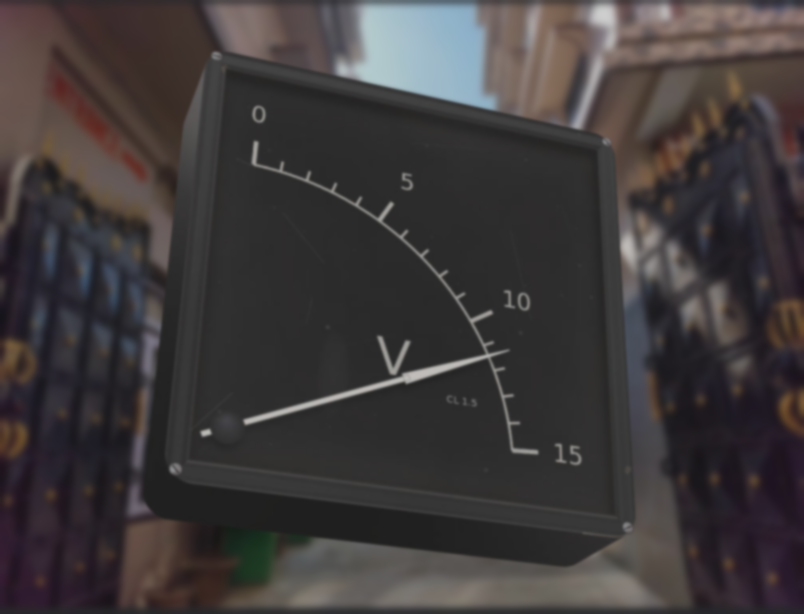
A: 11.5 V
